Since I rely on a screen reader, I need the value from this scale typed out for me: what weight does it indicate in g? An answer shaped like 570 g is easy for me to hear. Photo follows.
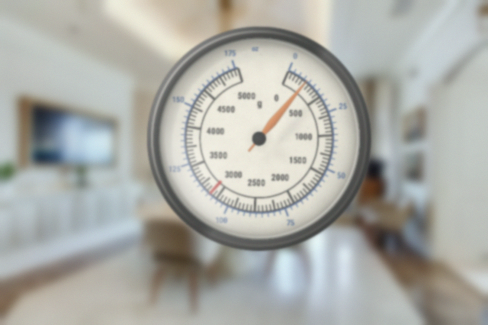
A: 250 g
